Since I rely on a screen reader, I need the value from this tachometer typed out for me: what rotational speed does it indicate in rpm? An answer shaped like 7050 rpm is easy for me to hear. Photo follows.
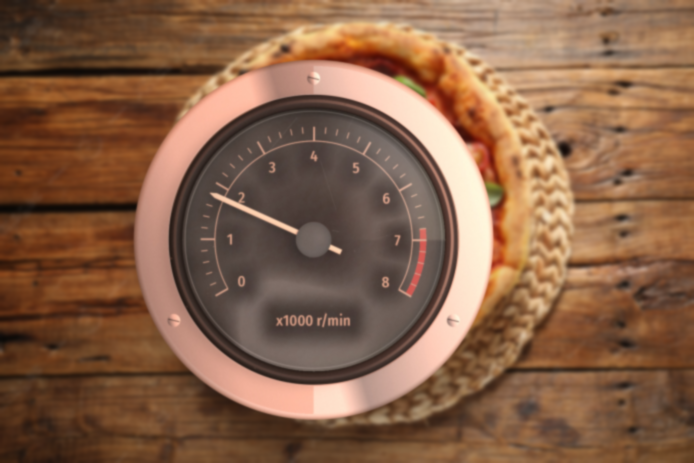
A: 1800 rpm
